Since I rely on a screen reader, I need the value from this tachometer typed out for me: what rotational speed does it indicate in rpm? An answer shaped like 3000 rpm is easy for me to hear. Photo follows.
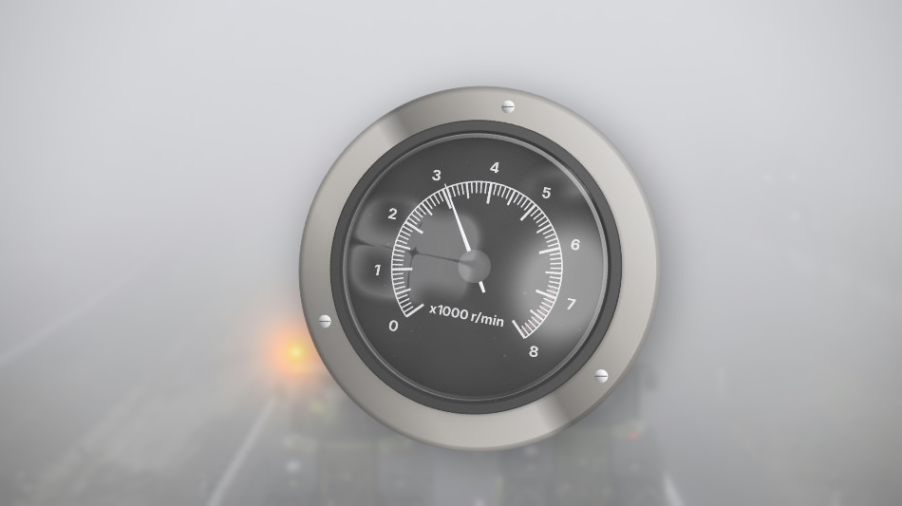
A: 3100 rpm
